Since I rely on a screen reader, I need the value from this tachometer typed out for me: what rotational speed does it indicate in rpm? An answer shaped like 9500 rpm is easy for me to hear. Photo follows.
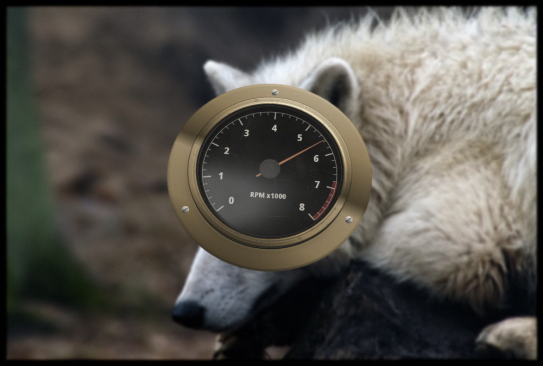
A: 5600 rpm
